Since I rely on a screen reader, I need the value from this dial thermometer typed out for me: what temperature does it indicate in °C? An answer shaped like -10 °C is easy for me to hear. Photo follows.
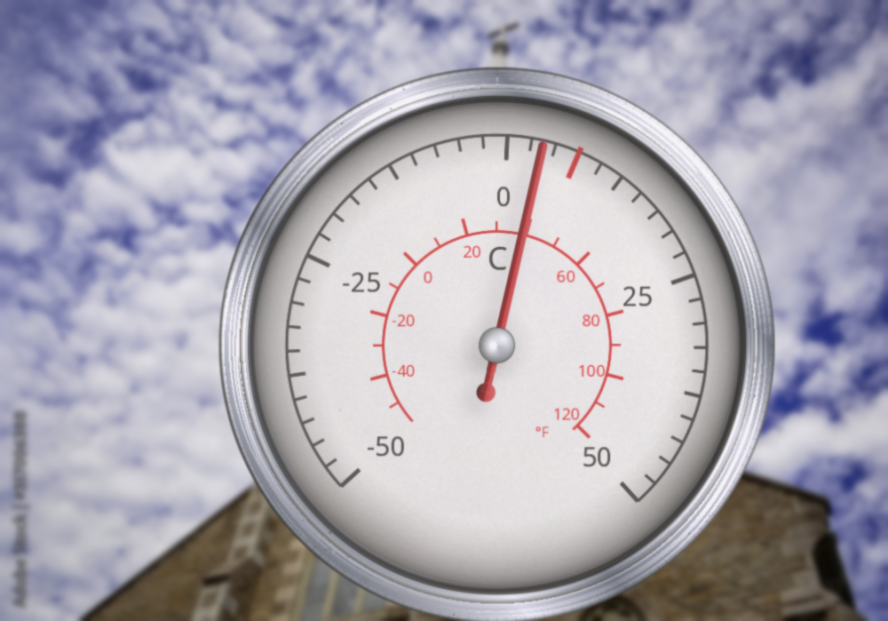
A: 3.75 °C
